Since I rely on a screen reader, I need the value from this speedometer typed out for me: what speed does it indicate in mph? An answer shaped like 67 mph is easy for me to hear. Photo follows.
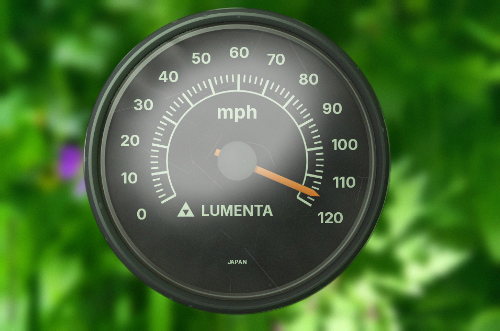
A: 116 mph
